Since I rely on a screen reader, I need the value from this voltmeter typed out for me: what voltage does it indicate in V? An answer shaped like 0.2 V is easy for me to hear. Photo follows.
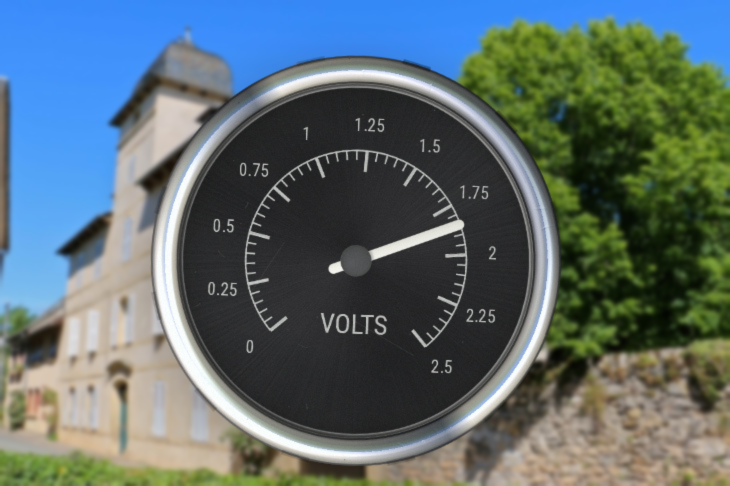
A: 1.85 V
